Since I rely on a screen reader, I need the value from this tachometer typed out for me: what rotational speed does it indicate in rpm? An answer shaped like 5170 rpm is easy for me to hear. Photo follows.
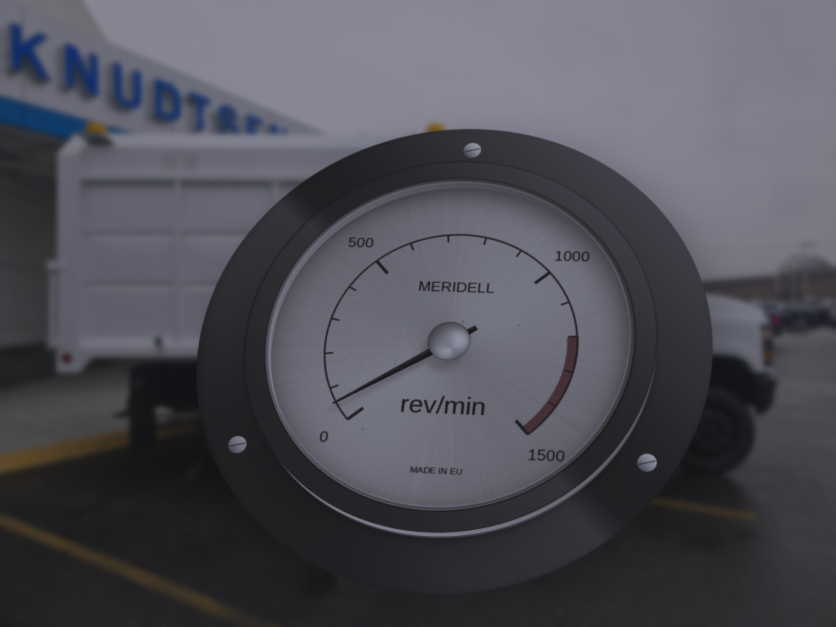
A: 50 rpm
